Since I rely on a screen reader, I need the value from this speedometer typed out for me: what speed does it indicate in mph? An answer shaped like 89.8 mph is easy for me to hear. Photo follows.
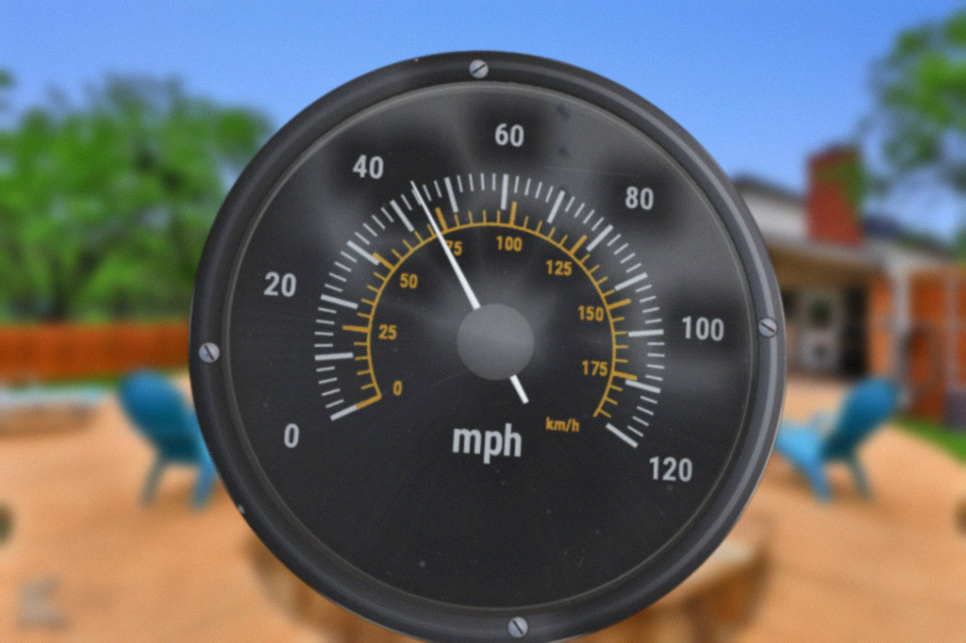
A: 44 mph
